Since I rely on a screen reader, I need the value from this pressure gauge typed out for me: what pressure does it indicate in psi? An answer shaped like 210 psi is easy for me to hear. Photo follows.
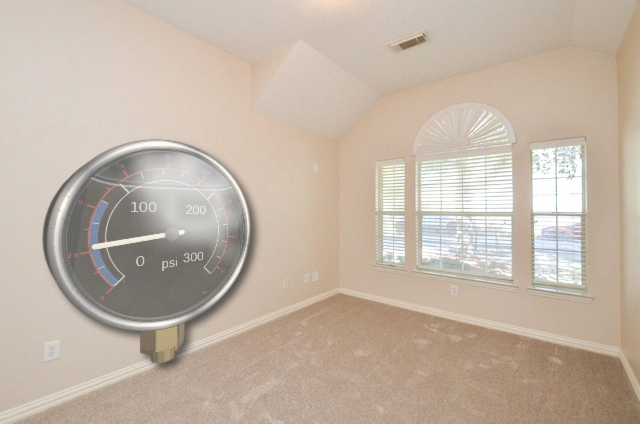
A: 40 psi
